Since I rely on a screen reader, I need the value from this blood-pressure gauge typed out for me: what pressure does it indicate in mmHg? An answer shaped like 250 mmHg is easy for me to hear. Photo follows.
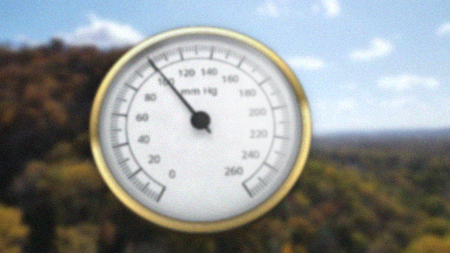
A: 100 mmHg
